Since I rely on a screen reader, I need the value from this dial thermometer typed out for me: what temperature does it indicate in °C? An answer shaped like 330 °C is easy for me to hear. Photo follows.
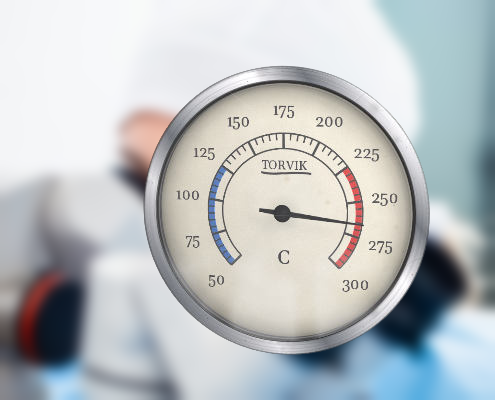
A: 265 °C
